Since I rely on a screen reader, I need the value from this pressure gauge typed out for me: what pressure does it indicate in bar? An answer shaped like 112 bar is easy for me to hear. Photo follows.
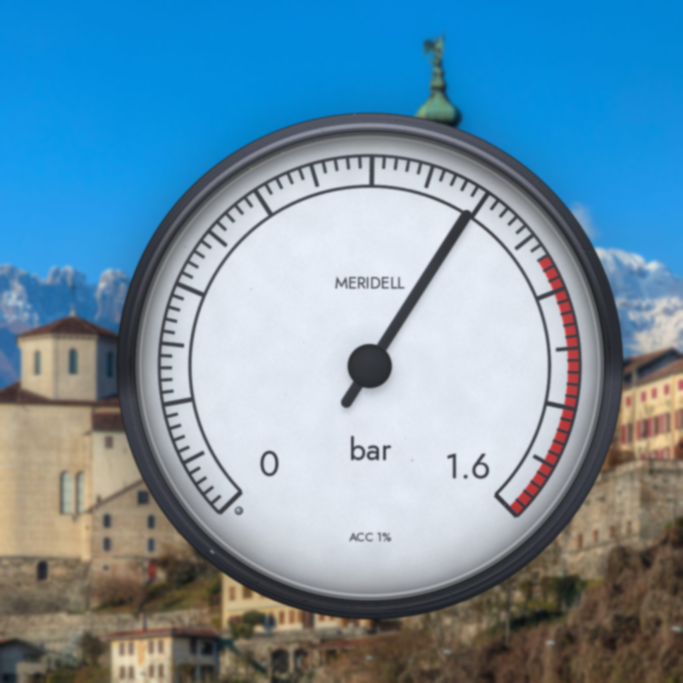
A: 0.99 bar
